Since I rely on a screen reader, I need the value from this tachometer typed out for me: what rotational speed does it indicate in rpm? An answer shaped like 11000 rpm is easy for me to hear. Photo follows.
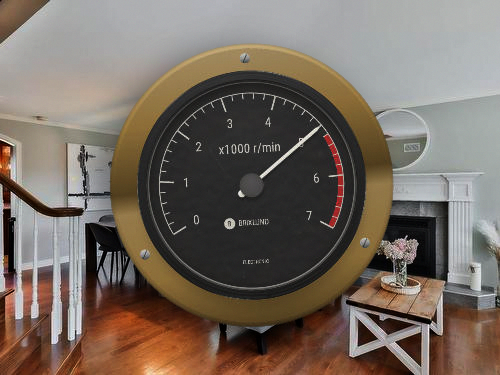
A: 5000 rpm
